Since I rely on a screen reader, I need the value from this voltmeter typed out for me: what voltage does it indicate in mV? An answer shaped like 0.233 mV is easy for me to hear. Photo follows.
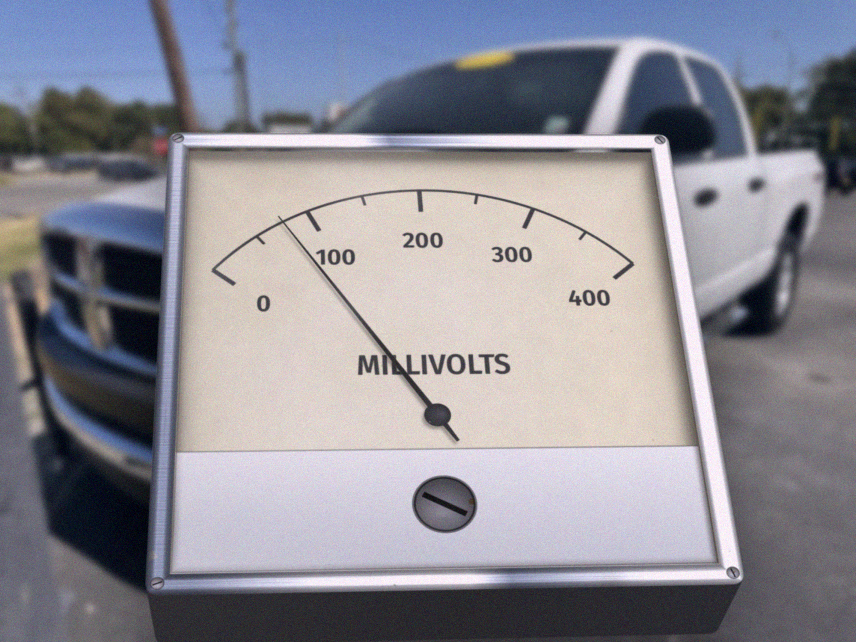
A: 75 mV
